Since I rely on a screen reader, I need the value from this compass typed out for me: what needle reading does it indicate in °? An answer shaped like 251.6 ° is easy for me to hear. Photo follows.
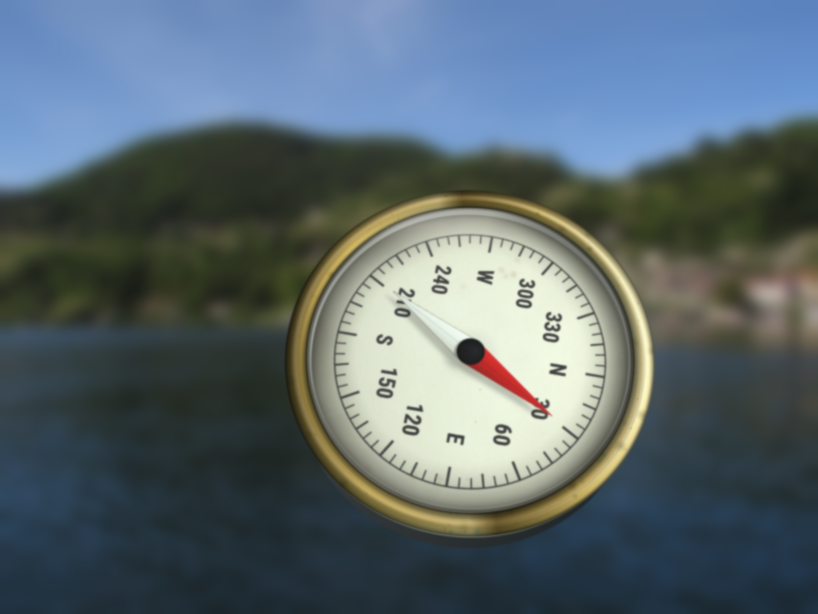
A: 30 °
